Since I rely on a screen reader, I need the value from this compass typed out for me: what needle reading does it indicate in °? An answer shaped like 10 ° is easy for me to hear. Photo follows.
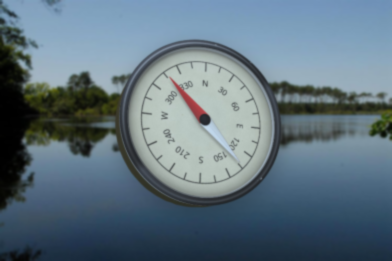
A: 315 °
